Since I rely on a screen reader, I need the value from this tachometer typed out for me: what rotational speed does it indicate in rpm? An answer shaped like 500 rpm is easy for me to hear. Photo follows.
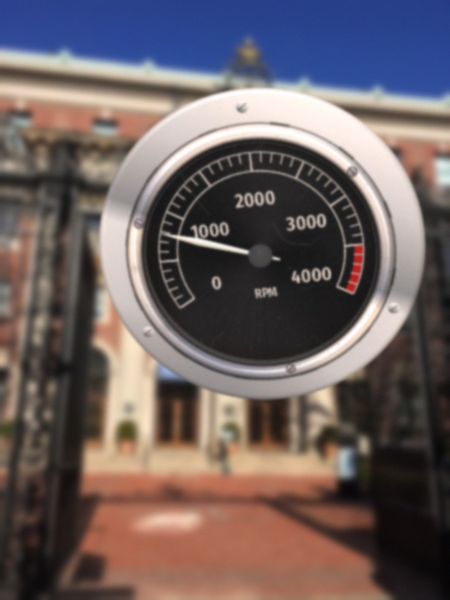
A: 800 rpm
